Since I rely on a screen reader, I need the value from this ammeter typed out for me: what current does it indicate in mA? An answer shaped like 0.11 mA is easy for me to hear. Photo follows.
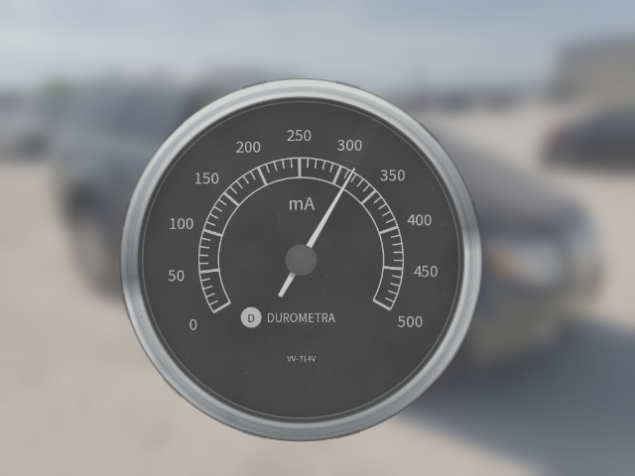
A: 315 mA
